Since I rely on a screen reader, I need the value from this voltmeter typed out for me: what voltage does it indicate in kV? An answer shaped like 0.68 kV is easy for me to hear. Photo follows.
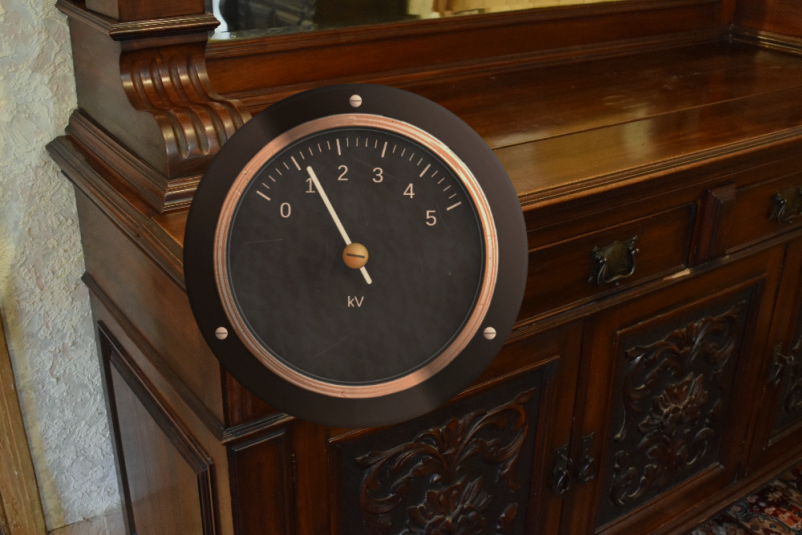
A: 1.2 kV
